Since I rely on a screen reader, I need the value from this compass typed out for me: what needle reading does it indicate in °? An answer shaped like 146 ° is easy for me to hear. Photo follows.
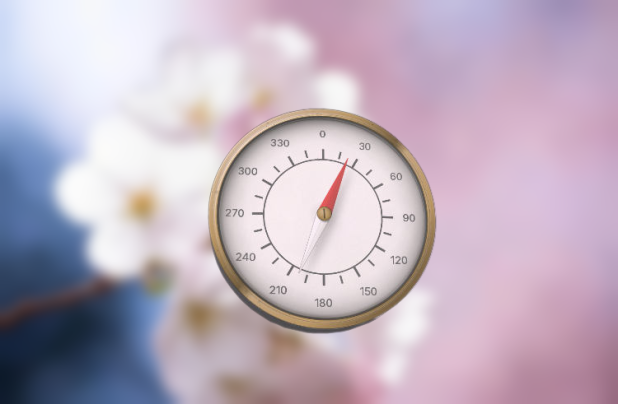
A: 22.5 °
